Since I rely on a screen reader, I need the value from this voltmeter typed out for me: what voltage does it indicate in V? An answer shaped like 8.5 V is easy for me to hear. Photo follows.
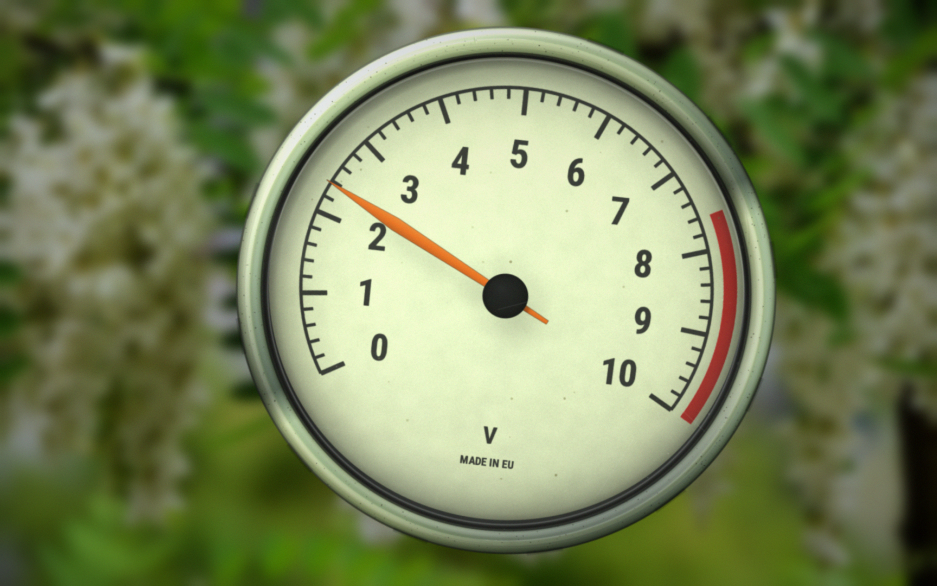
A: 2.4 V
